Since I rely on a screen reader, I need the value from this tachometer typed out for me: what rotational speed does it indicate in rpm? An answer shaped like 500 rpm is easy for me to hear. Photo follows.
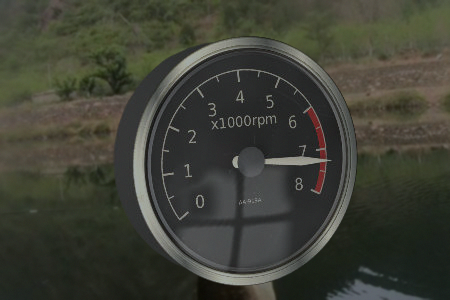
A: 7250 rpm
